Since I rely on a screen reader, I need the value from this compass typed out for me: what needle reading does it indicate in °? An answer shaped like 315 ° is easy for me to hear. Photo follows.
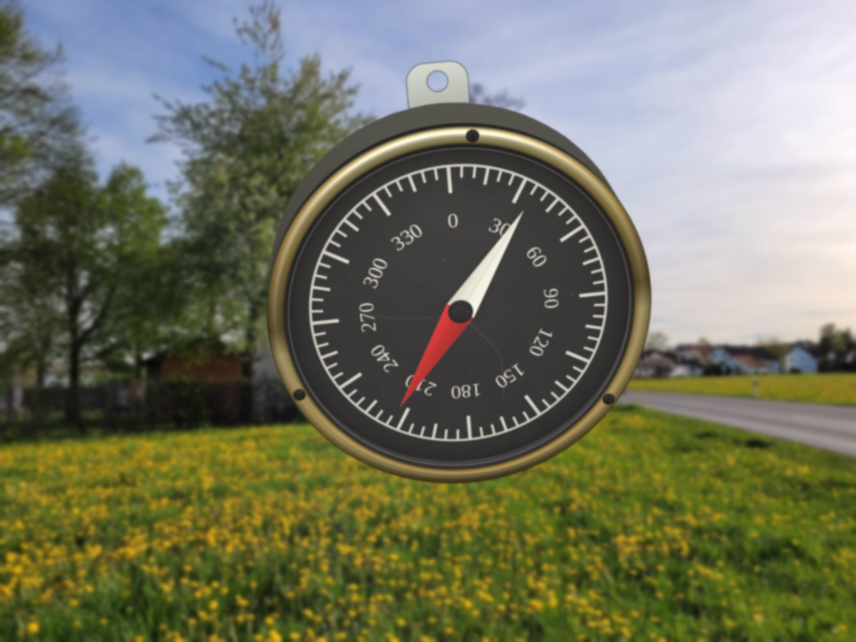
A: 215 °
